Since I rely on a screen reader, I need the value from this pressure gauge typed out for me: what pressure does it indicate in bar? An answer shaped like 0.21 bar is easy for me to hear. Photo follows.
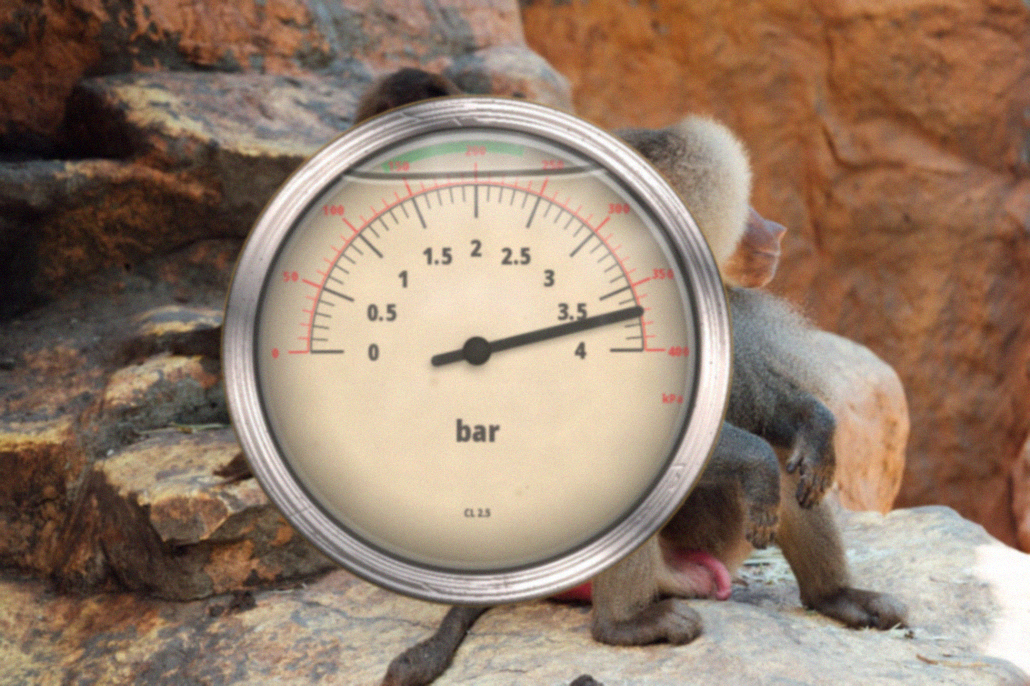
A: 3.7 bar
